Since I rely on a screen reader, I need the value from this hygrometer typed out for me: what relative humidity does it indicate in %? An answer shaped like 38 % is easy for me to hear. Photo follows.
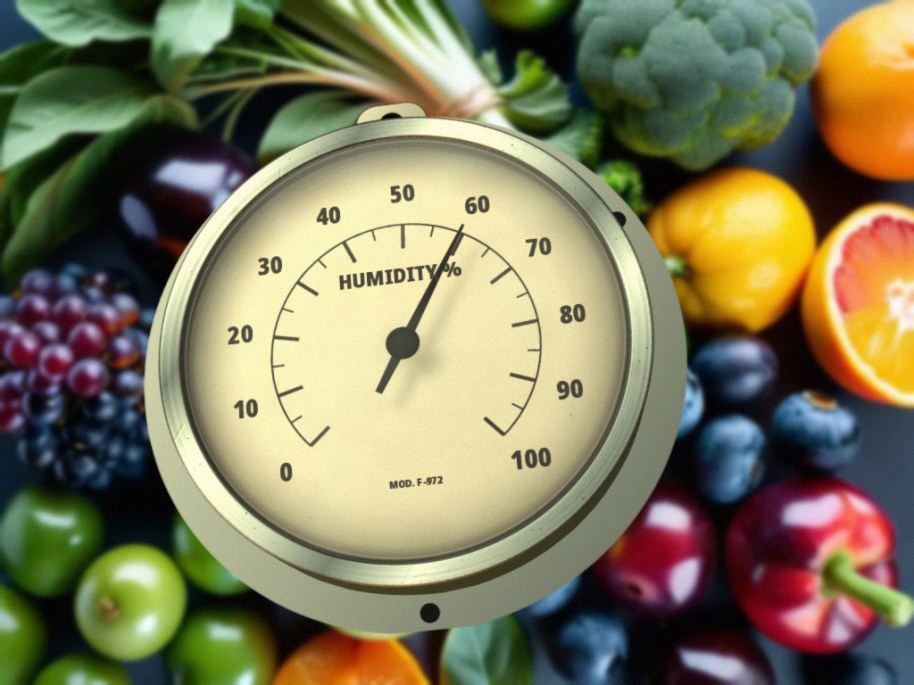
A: 60 %
